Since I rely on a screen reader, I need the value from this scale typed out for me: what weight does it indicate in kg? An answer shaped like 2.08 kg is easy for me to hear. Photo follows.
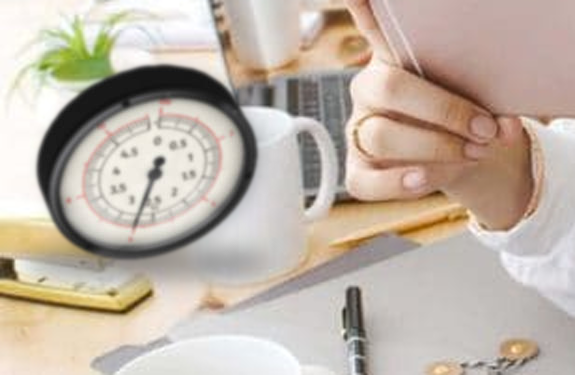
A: 2.75 kg
